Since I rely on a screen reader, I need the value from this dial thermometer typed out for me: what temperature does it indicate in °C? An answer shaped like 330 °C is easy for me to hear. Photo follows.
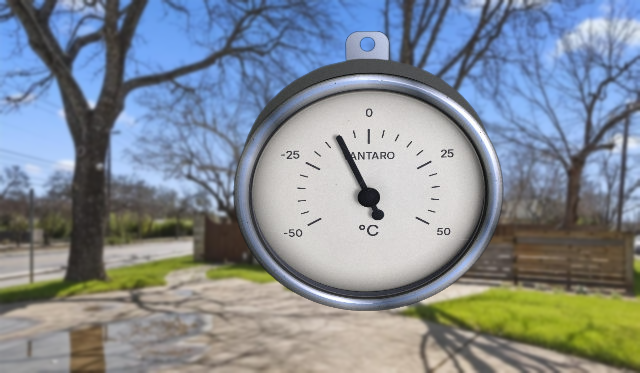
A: -10 °C
